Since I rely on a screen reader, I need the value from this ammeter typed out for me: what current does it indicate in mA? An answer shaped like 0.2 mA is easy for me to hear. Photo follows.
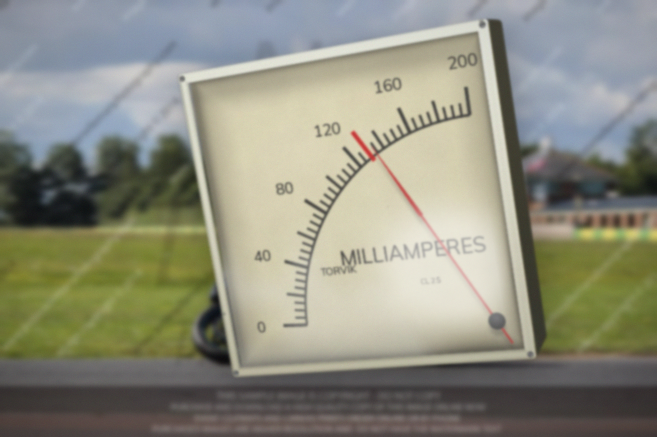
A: 135 mA
